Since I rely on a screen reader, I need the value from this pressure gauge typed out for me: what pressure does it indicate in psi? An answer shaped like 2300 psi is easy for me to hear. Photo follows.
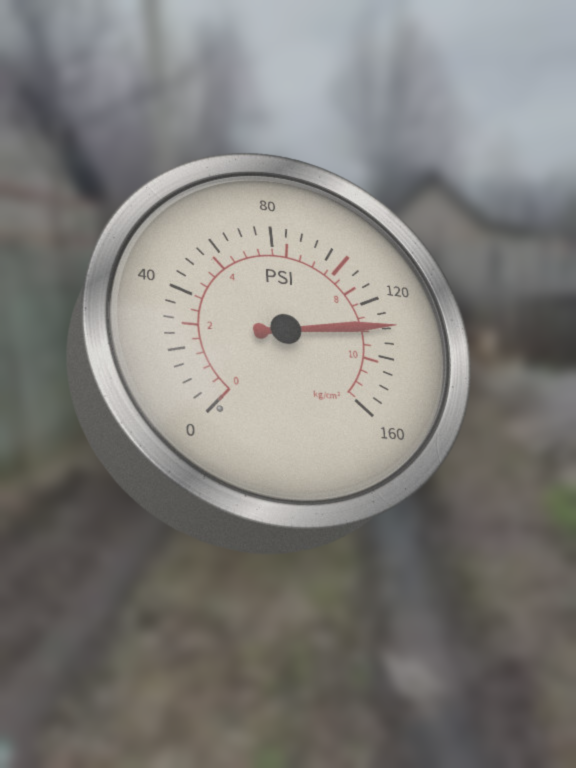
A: 130 psi
